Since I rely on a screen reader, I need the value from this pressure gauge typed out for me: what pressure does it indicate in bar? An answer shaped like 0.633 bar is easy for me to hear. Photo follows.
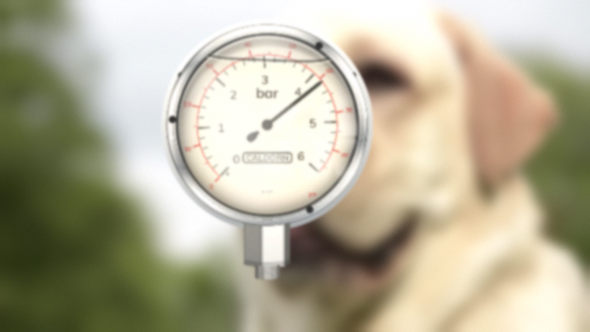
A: 4.2 bar
